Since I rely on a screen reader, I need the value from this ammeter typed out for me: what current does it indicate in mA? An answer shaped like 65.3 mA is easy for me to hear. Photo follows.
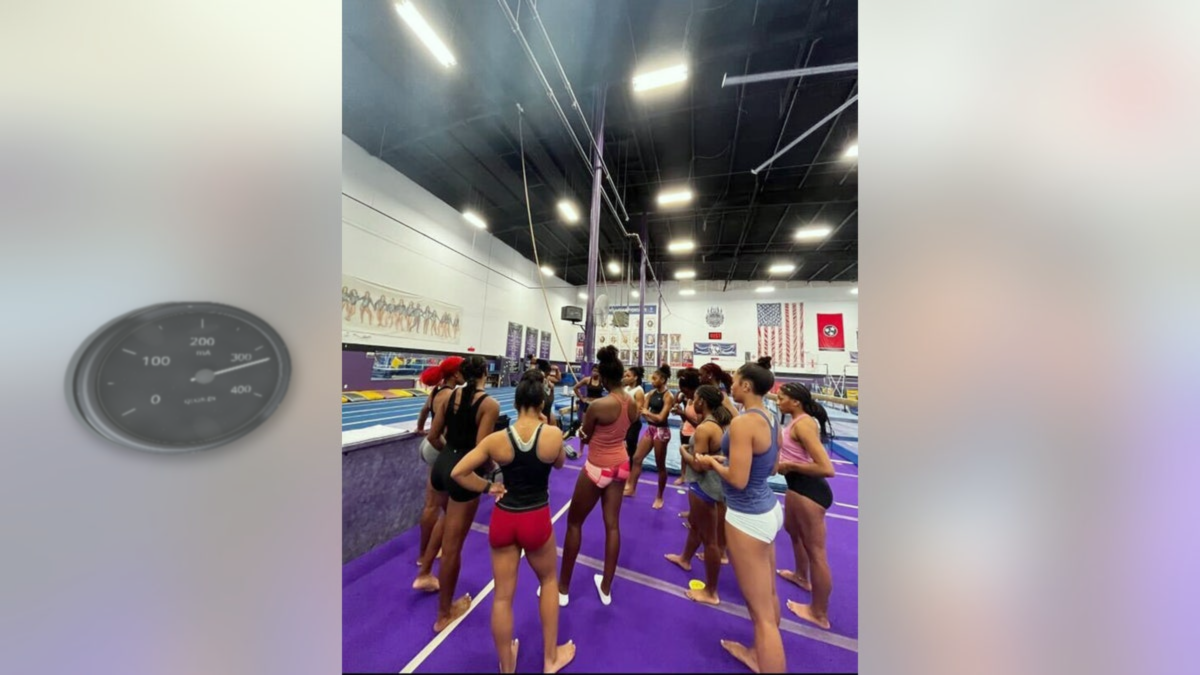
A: 325 mA
